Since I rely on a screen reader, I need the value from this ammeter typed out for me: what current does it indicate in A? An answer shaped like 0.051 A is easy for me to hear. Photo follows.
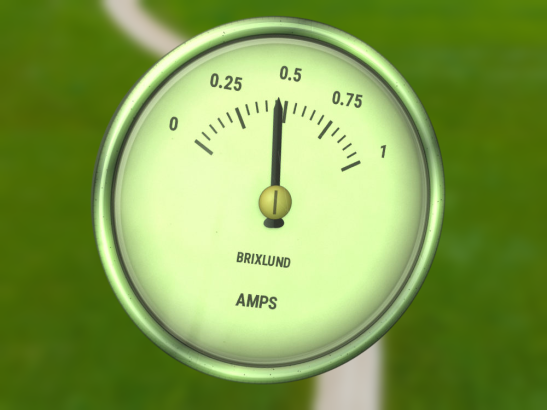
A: 0.45 A
